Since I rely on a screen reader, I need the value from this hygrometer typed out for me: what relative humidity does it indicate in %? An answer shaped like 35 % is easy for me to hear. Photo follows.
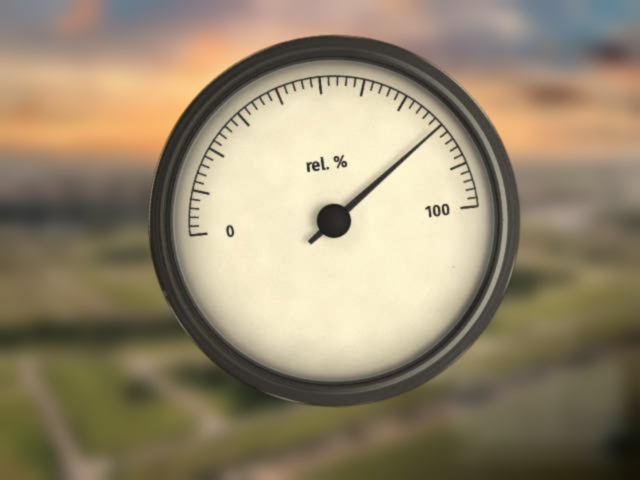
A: 80 %
